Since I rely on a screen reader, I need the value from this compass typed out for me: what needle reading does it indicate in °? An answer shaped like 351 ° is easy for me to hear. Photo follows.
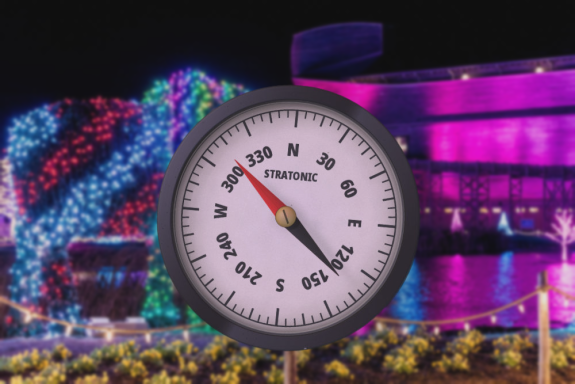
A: 312.5 °
